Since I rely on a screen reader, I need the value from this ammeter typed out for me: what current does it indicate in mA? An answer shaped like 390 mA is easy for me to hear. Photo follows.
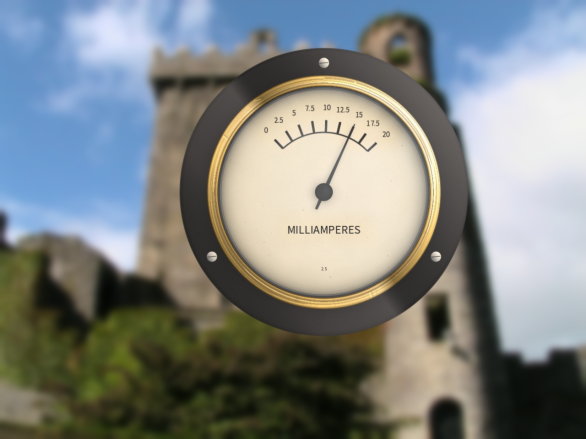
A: 15 mA
